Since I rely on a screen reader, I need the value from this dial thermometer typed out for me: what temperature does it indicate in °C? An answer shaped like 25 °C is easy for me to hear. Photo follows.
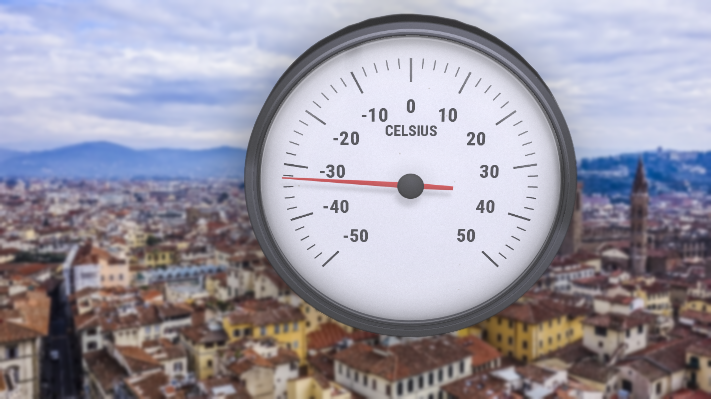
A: -32 °C
